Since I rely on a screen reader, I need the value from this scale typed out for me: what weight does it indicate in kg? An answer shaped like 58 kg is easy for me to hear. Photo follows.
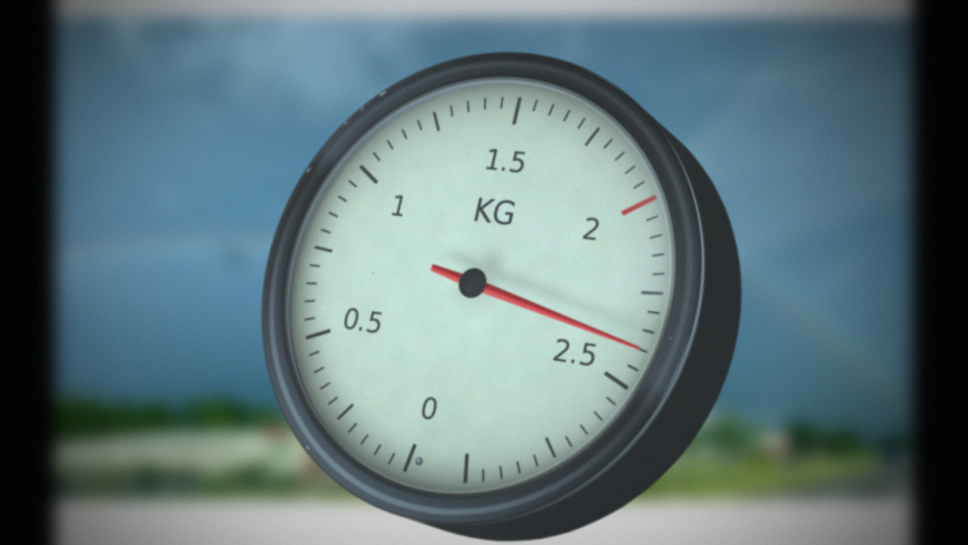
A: 2.4 kg
